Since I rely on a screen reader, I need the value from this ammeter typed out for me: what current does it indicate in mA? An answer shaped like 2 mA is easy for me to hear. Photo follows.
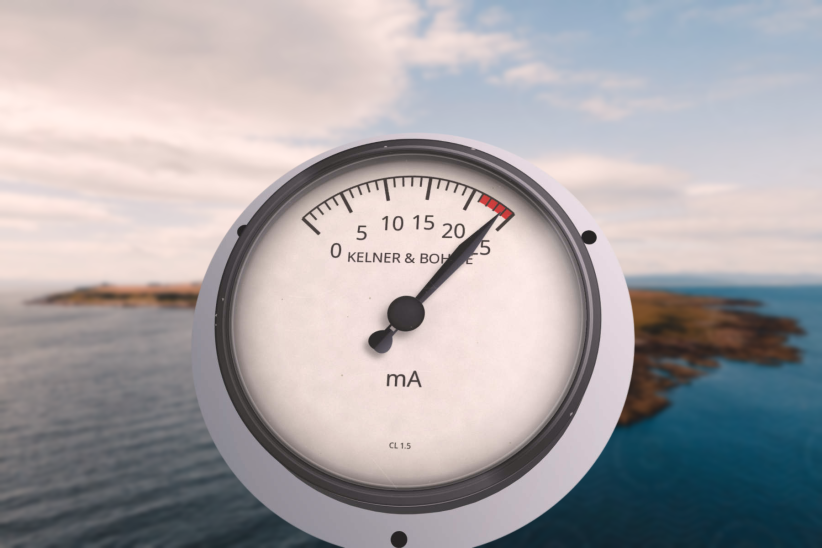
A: 24 mA
